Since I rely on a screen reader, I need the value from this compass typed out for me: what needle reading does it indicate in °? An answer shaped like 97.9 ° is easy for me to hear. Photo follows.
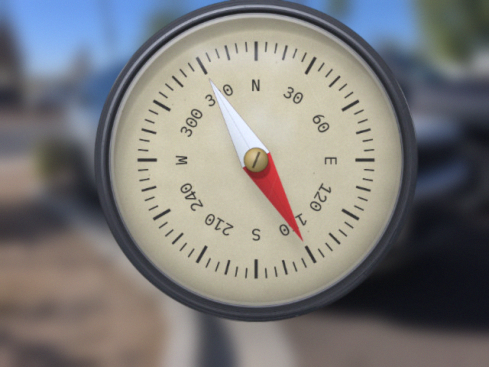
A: 150 °
